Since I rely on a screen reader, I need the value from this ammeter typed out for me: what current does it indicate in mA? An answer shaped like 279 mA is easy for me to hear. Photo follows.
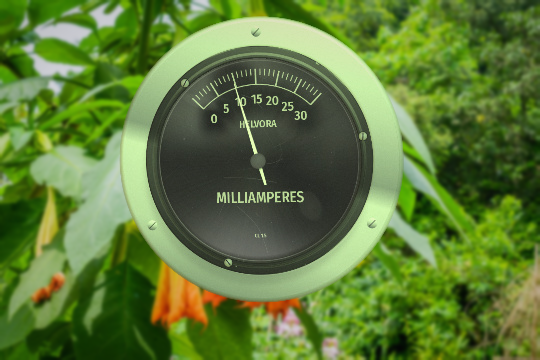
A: 10 mA
